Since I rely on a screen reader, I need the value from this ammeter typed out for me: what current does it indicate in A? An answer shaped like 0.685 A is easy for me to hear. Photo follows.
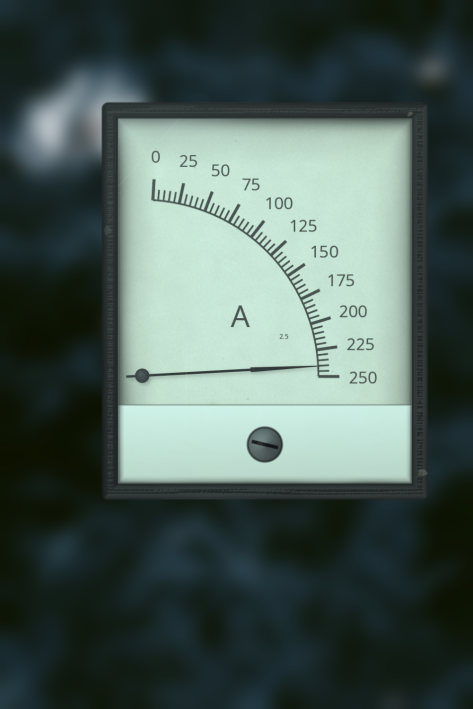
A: 240 A
